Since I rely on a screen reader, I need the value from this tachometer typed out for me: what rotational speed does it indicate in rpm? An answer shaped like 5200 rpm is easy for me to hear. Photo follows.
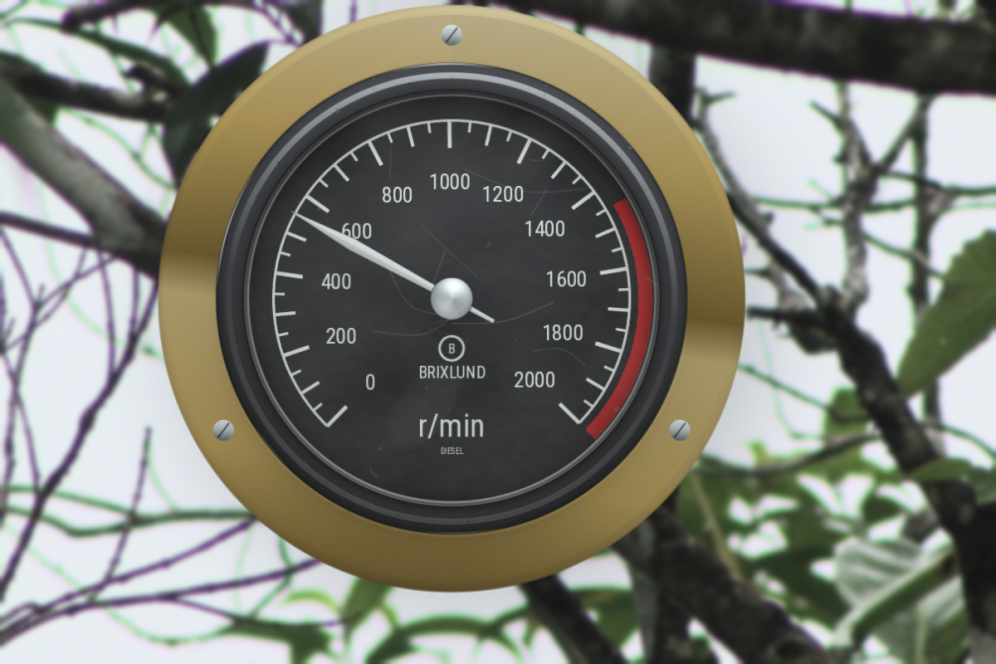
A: 550 rpm
